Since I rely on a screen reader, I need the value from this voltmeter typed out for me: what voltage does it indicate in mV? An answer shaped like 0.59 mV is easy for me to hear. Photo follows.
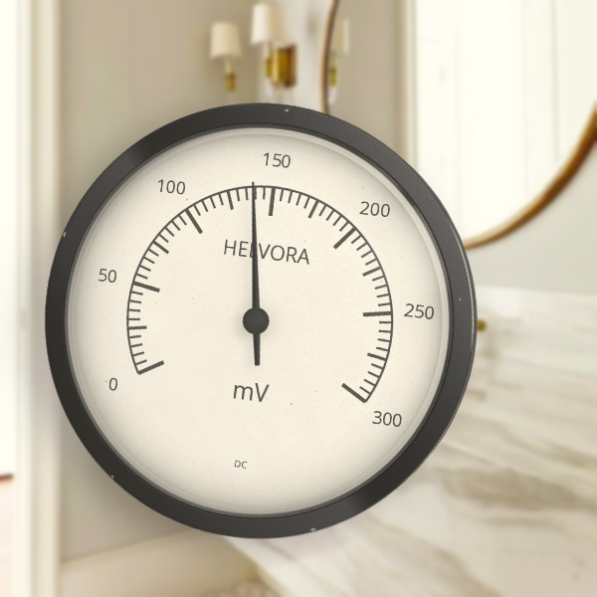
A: 140 mV
